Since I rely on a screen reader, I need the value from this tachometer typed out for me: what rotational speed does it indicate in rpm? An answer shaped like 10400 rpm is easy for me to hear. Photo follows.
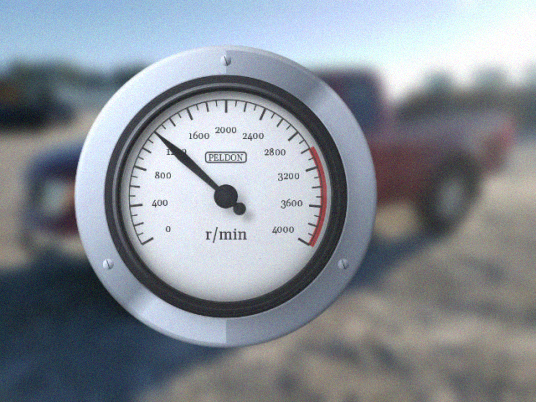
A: 1200 rpm
